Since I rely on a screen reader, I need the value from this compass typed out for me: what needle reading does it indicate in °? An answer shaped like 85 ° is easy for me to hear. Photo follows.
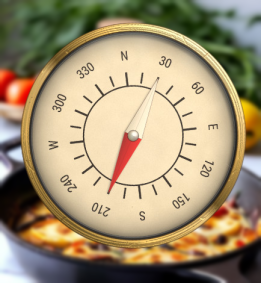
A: 210 °
